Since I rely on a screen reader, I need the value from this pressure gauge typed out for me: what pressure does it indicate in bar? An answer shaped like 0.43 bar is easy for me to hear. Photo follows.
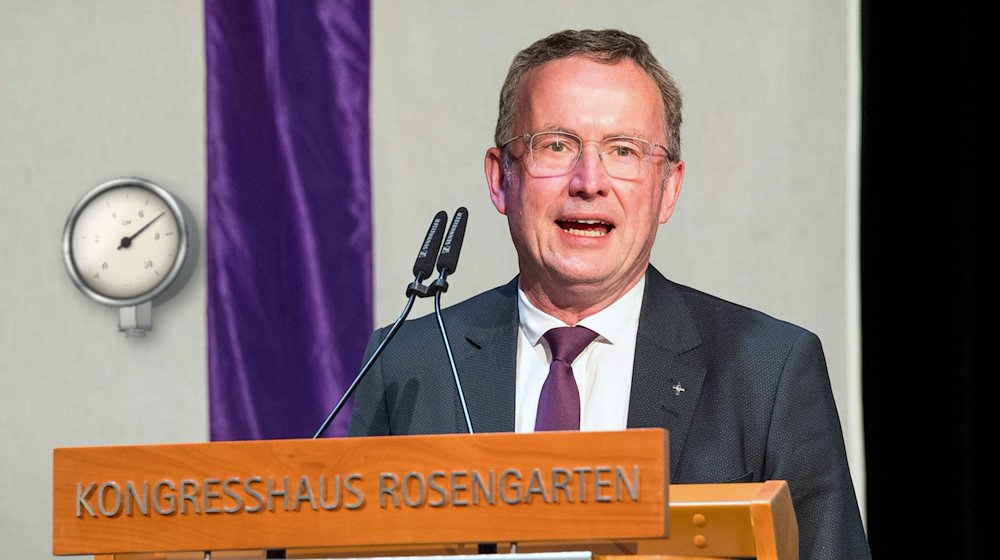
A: 7 bar
